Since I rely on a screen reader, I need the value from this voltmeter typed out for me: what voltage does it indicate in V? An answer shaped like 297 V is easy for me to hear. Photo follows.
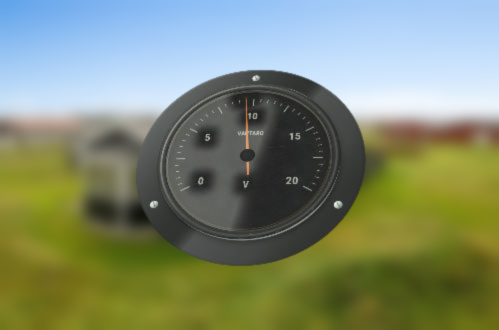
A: 9.5 V
